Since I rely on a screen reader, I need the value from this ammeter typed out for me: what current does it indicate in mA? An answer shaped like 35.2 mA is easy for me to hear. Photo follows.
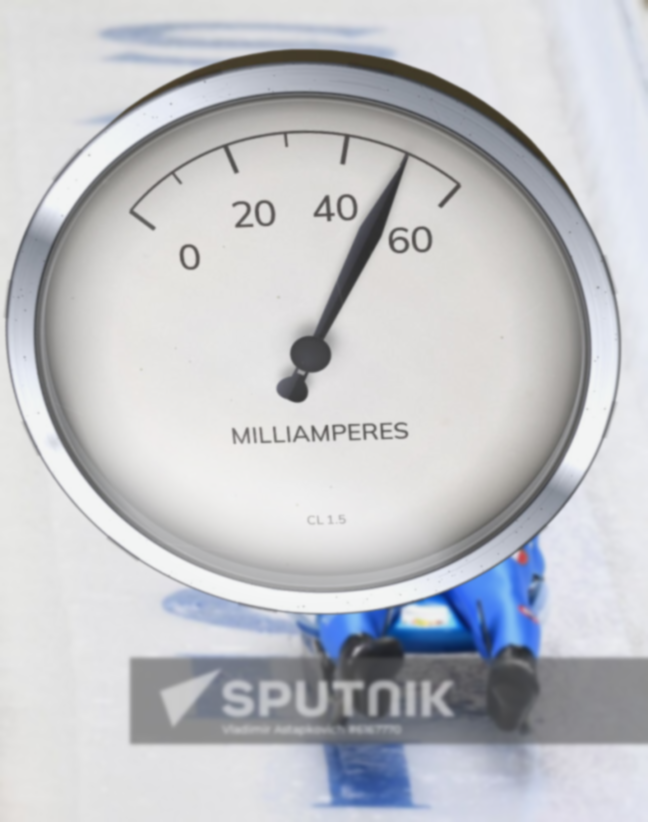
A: 50 mA
